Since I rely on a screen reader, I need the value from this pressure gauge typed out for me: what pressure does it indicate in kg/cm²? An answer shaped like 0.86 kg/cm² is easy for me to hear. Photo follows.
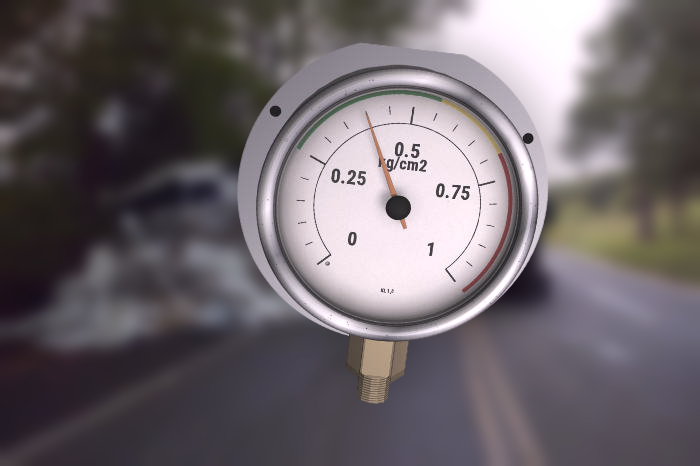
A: 0.4 kg/cm²
